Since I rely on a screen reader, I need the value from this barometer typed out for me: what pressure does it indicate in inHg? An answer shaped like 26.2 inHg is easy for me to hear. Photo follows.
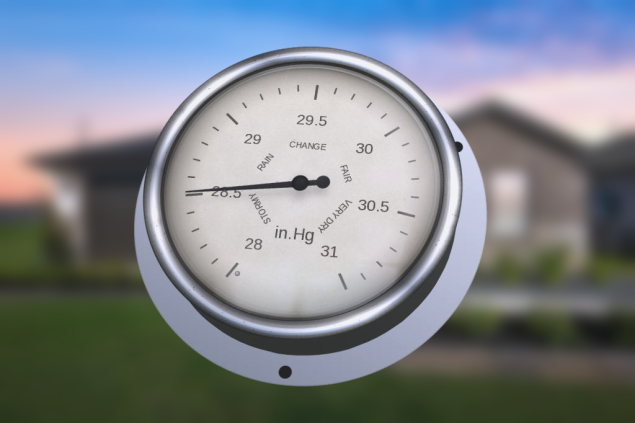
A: 28.5 inHg
